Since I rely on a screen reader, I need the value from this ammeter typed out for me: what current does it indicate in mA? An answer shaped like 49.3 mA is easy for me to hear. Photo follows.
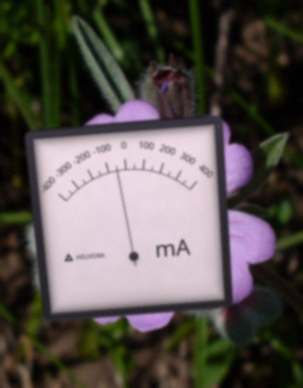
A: -50 mA
